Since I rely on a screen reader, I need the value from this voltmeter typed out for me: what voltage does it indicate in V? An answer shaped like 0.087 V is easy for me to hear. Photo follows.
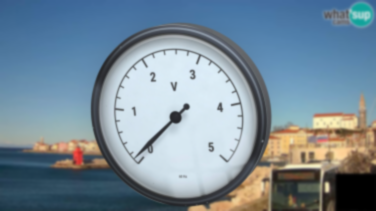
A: 0.1 V
